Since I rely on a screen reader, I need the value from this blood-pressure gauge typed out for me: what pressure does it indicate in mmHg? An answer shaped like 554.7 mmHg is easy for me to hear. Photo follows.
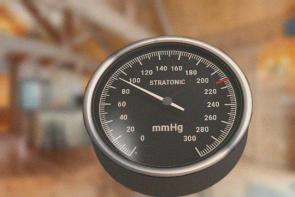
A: 90 mmHg
